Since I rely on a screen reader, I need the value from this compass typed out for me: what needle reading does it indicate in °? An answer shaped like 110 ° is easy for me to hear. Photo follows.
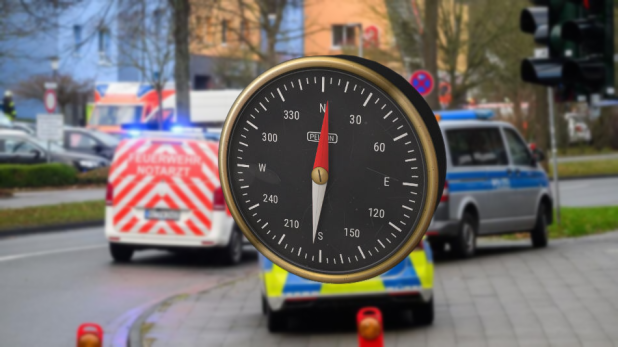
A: 5 °
